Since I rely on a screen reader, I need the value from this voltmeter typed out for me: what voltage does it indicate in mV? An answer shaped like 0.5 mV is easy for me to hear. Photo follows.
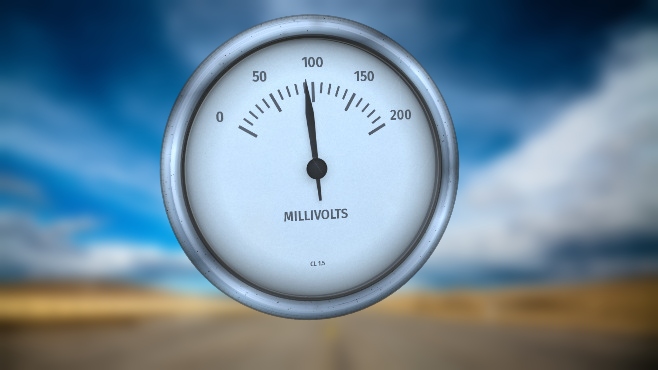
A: 90 mV
